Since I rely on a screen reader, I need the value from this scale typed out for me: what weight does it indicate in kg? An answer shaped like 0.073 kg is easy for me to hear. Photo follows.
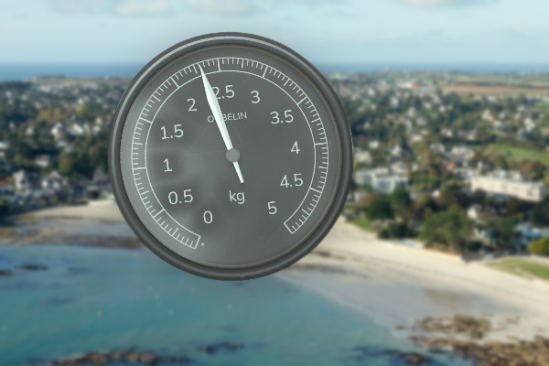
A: 2.3 kg
